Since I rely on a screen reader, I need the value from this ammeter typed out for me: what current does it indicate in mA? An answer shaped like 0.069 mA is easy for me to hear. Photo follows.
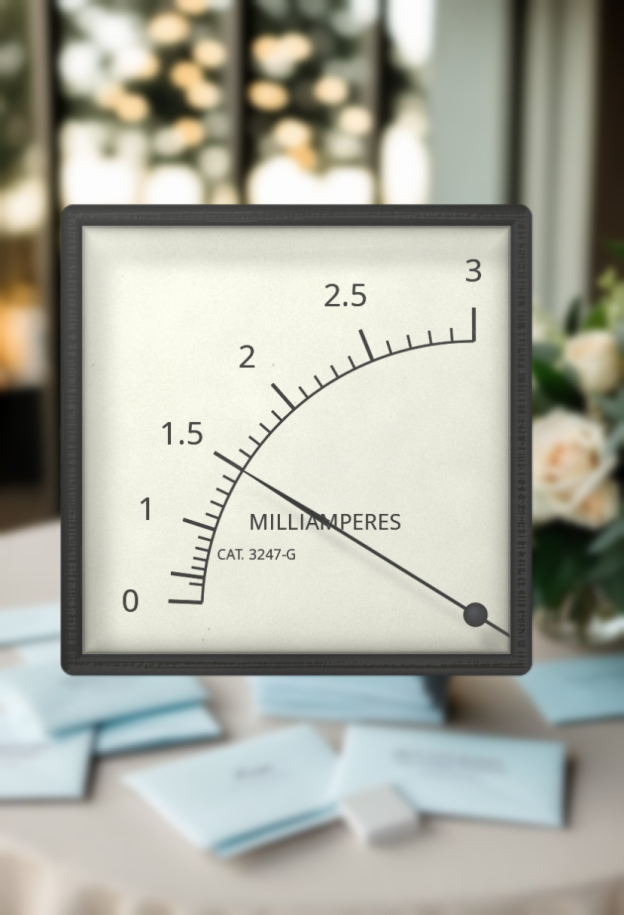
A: 1.5 mA
